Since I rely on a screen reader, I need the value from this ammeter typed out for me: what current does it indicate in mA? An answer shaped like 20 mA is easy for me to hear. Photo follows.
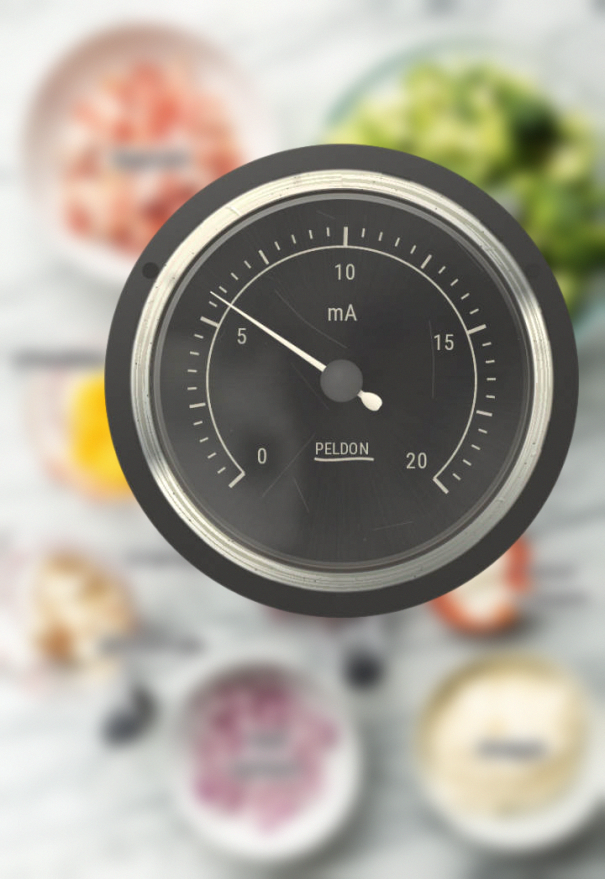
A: 5.75 mA
